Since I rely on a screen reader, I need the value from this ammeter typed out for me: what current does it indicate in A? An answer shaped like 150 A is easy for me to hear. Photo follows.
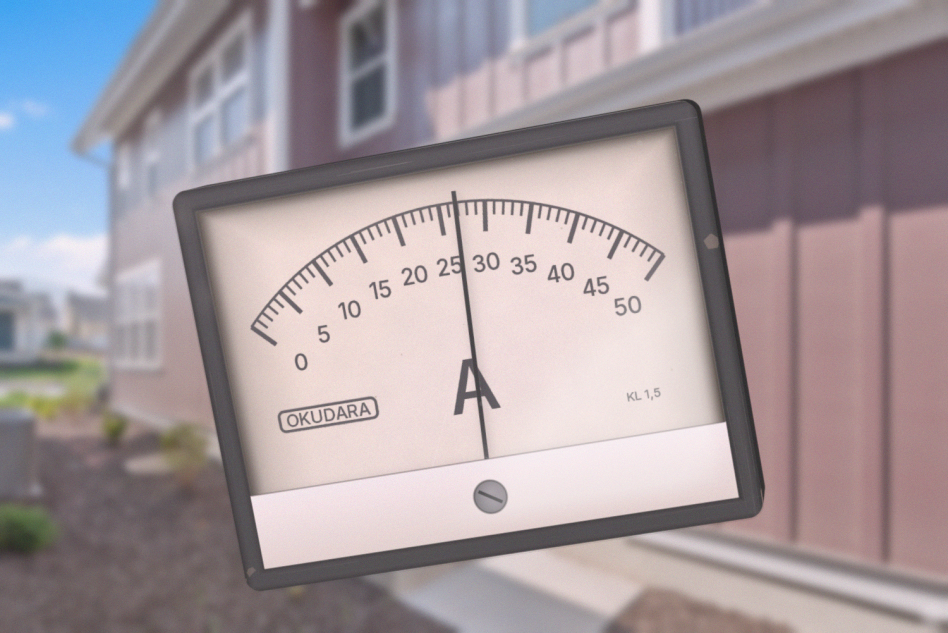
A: 27 A
